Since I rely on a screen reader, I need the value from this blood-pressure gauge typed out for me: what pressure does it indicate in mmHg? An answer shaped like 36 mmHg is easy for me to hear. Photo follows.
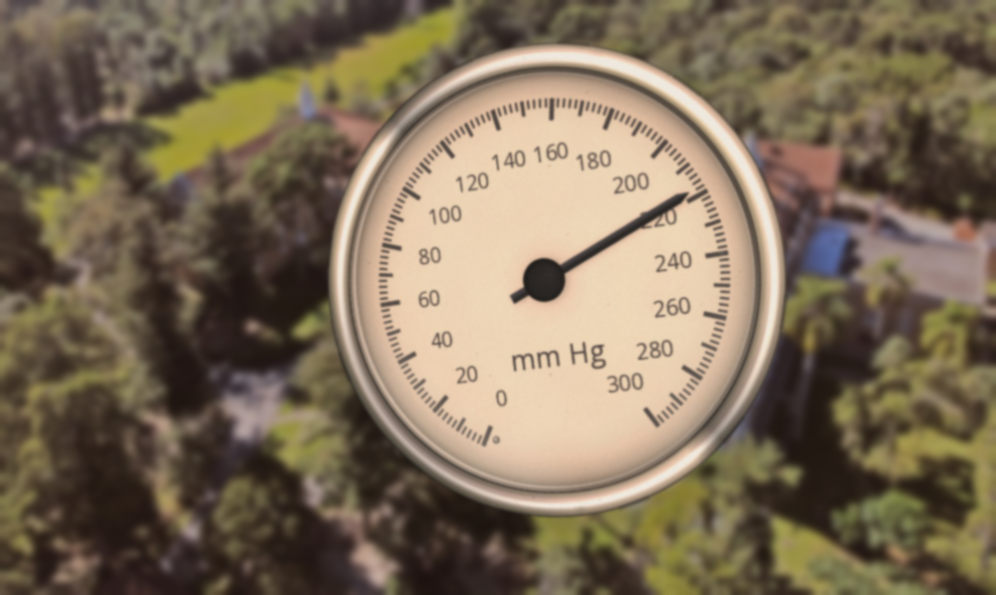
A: 218 mmHg
